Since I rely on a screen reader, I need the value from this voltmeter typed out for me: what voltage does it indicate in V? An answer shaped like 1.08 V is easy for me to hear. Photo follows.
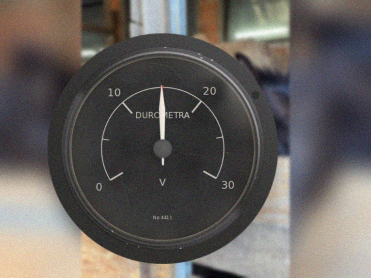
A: 15 V
